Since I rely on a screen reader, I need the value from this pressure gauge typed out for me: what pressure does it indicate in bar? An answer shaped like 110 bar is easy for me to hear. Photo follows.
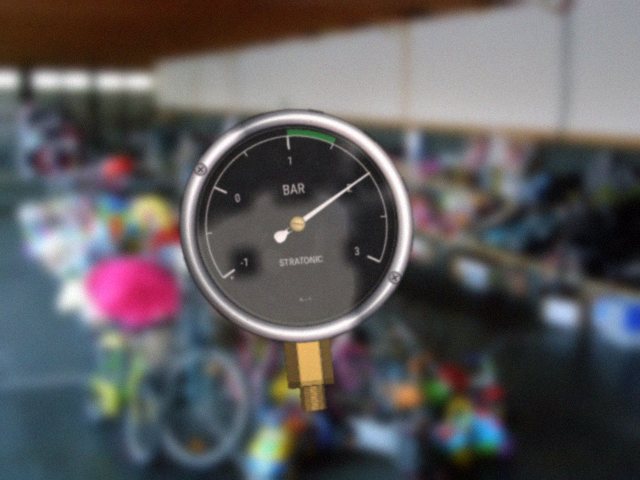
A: 2 bar
